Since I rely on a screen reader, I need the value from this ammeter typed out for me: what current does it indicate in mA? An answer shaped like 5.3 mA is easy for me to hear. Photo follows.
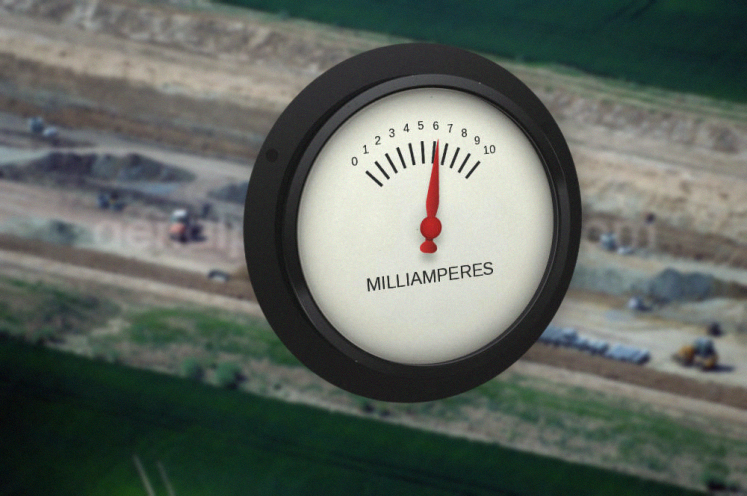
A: 6 mA
